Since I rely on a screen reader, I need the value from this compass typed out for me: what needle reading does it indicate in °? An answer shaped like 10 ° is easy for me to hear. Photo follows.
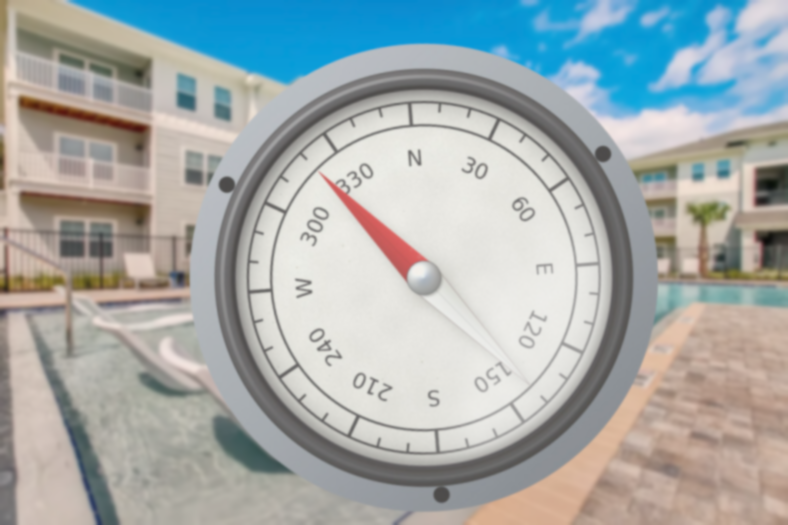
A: 320 °
